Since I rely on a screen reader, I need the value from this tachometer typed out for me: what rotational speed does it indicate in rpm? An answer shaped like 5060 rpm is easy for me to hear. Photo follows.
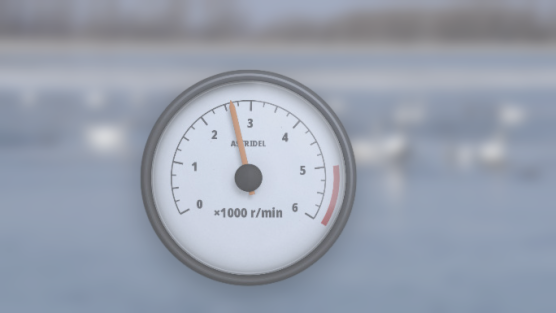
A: 2625 rpm
